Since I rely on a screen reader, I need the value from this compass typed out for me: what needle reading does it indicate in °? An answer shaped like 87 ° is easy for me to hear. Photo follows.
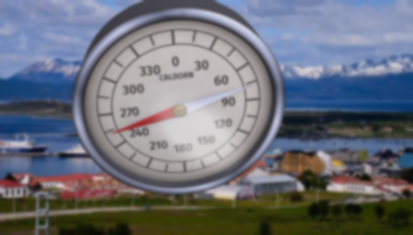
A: 255 °
